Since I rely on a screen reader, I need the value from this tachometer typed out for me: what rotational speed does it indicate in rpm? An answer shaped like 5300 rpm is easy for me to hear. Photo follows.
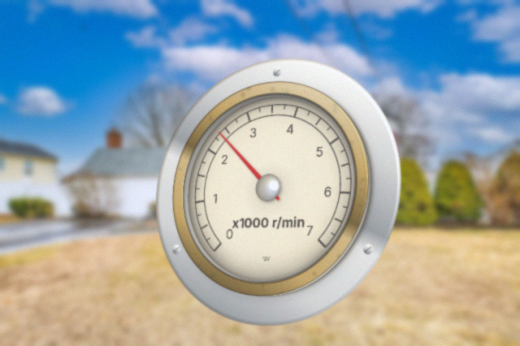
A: 2375 rpm
